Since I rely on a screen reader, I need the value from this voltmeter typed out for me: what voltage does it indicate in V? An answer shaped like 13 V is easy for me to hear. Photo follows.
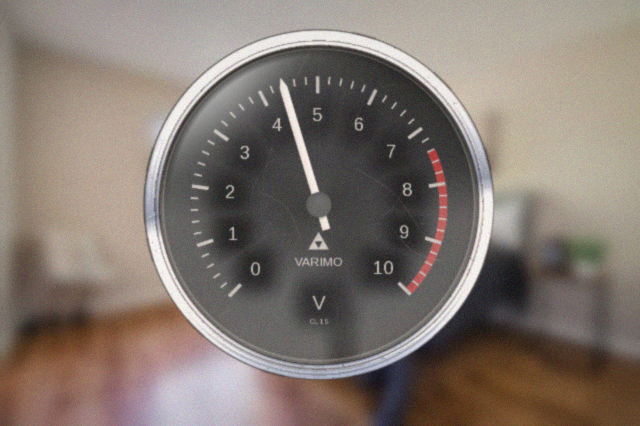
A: 4.4 V
